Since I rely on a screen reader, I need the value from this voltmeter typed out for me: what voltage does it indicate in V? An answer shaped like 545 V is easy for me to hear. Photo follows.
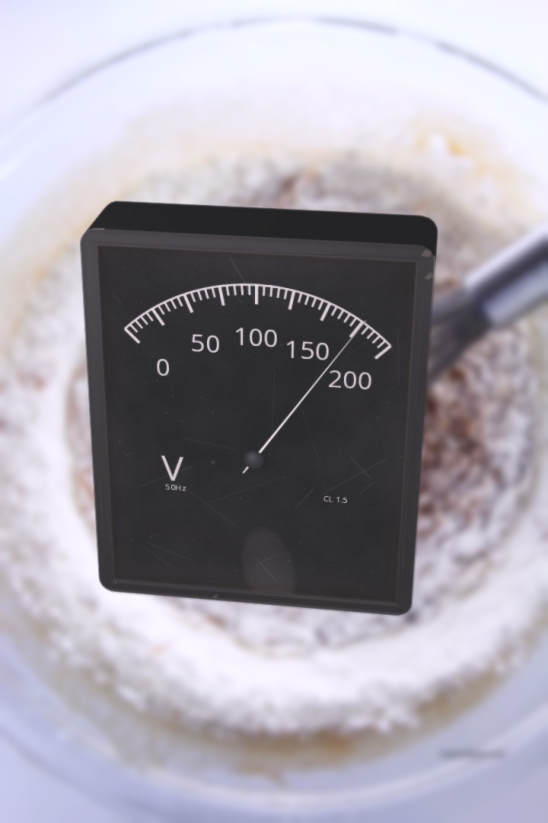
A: 175 V
